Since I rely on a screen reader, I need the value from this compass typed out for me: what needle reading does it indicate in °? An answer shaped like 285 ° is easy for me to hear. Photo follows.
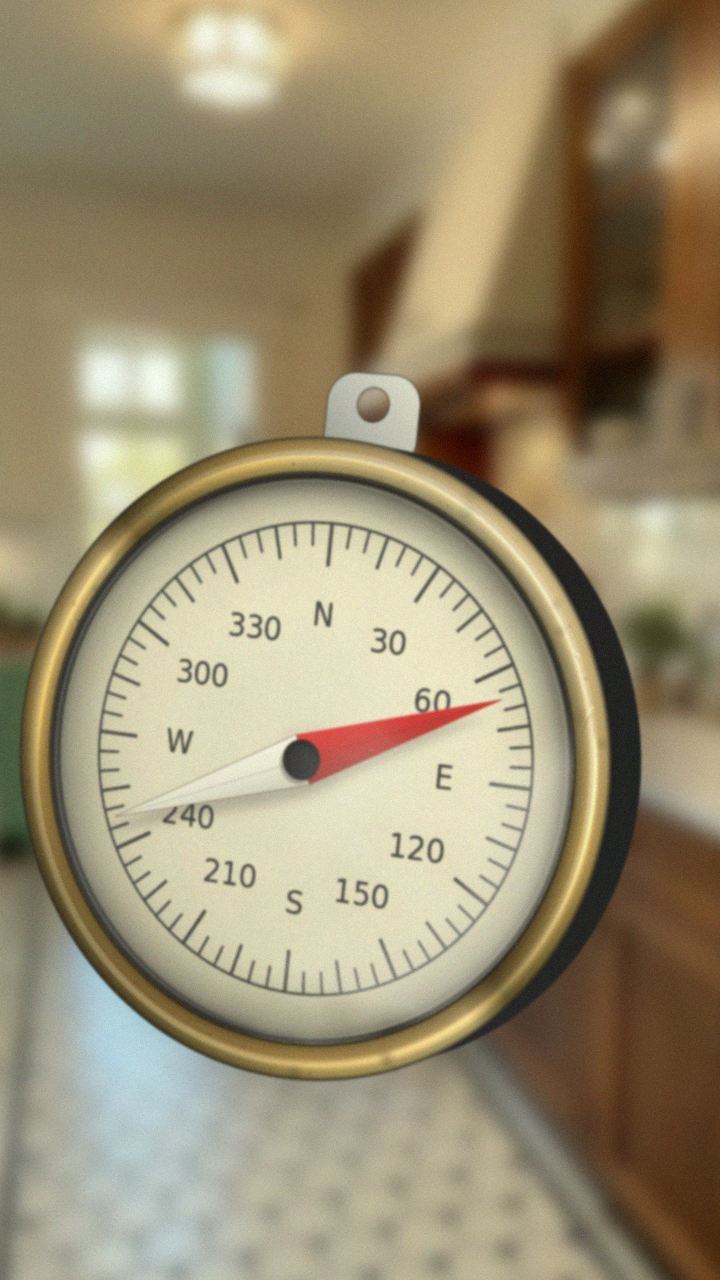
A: 67.5 °
